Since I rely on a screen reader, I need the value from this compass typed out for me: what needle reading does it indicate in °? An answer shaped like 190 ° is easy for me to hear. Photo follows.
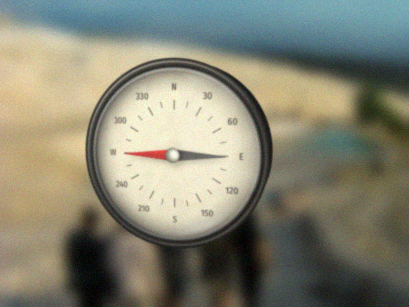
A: 270 °
